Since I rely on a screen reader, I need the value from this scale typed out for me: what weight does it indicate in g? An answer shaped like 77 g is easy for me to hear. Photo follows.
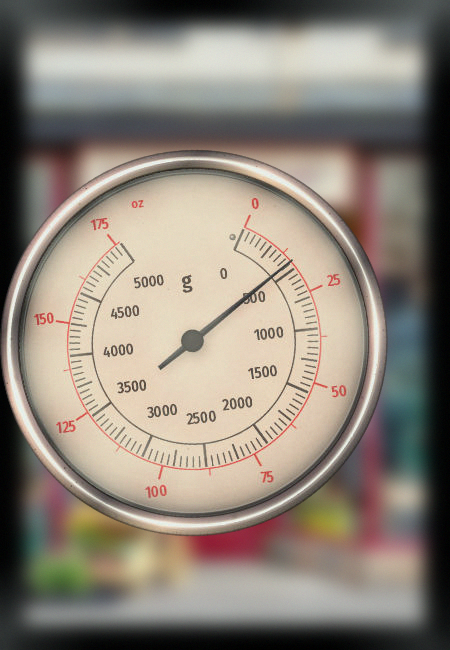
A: 450 g
